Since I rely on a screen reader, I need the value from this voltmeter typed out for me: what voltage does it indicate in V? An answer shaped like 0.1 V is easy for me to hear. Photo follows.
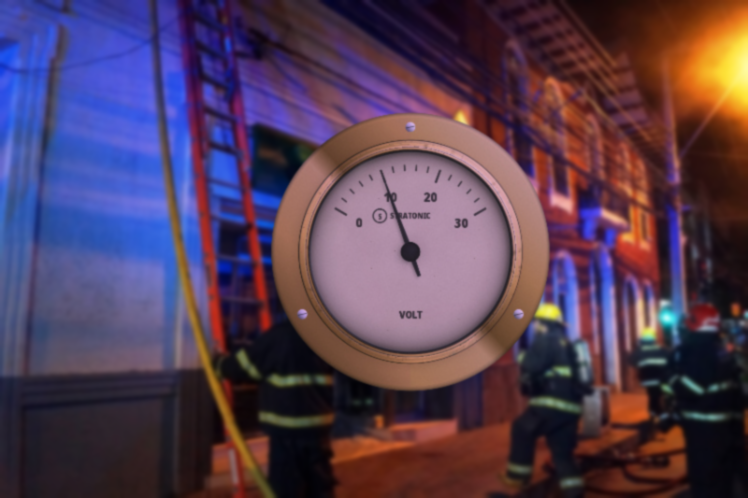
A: 10 V
